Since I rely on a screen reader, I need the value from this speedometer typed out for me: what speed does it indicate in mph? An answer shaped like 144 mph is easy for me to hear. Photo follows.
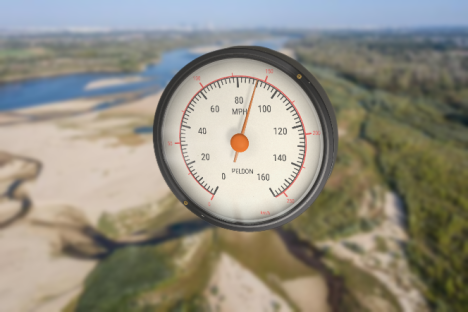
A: 90 mph
